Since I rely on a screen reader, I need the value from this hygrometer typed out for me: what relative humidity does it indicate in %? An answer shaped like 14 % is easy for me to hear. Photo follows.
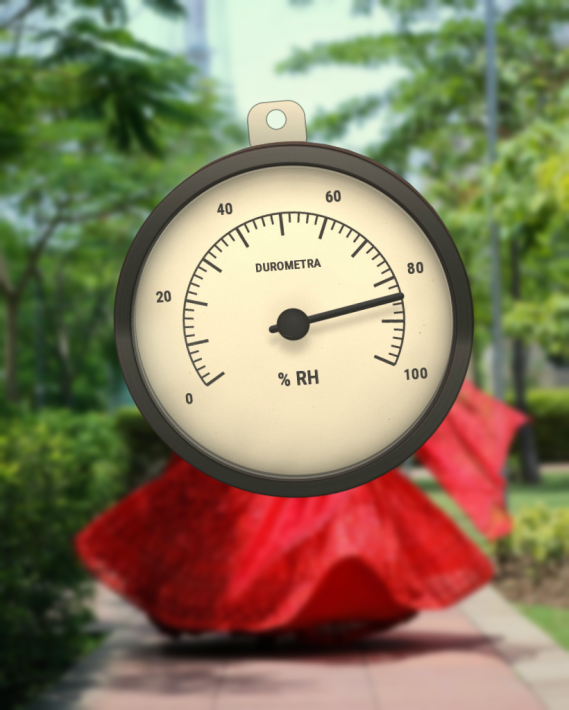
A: 84 %
